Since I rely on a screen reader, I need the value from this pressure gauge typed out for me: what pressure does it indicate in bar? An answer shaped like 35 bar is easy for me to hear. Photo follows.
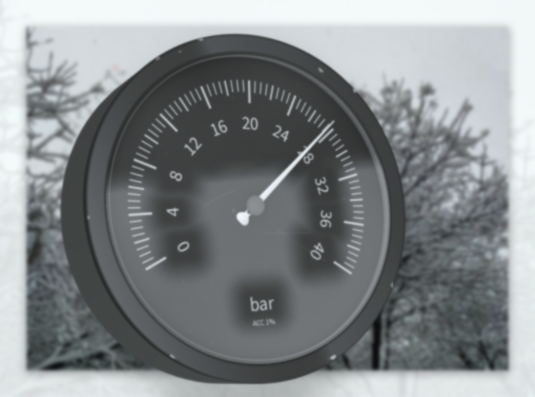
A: 27.5 bar
